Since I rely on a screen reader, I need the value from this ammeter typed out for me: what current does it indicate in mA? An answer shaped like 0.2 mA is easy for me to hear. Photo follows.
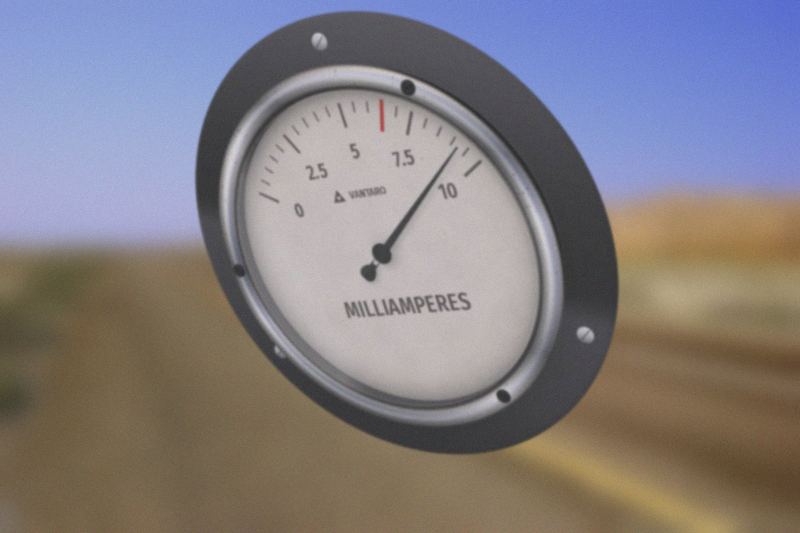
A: 9.25 mA
